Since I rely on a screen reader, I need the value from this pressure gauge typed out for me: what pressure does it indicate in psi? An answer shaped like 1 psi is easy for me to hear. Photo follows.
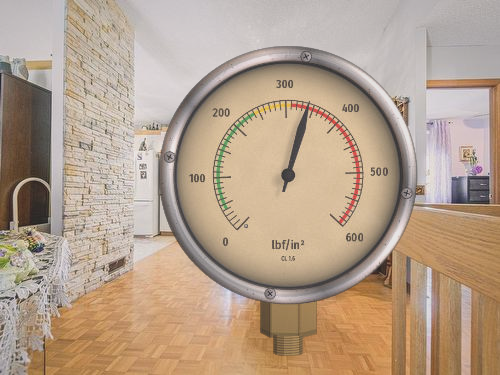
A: 340 psi
